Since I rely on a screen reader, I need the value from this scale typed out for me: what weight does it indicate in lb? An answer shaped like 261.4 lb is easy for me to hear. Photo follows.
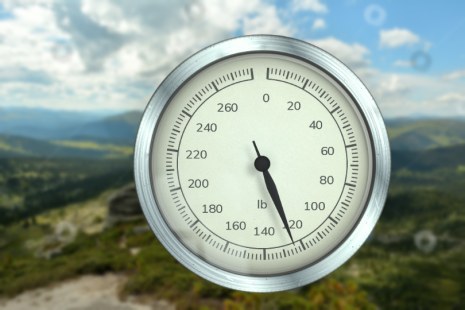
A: 124 lb
